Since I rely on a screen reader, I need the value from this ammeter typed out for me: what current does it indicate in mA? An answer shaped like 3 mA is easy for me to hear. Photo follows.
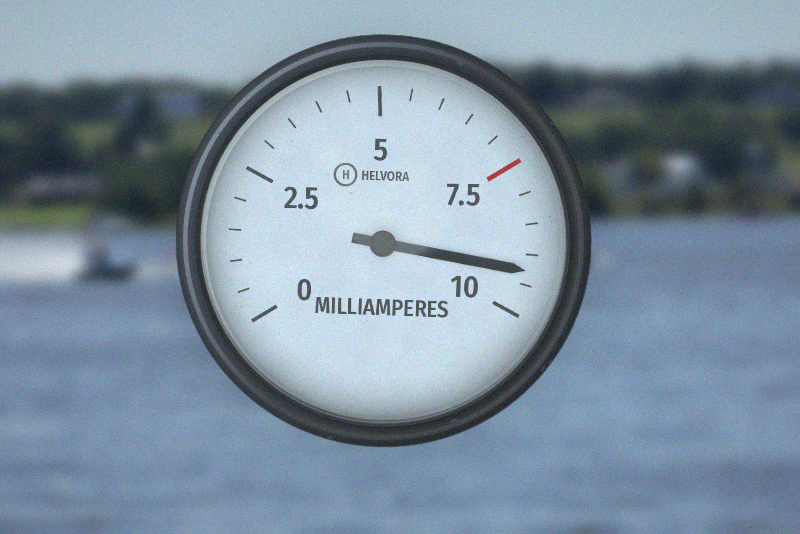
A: 9.25 mA
